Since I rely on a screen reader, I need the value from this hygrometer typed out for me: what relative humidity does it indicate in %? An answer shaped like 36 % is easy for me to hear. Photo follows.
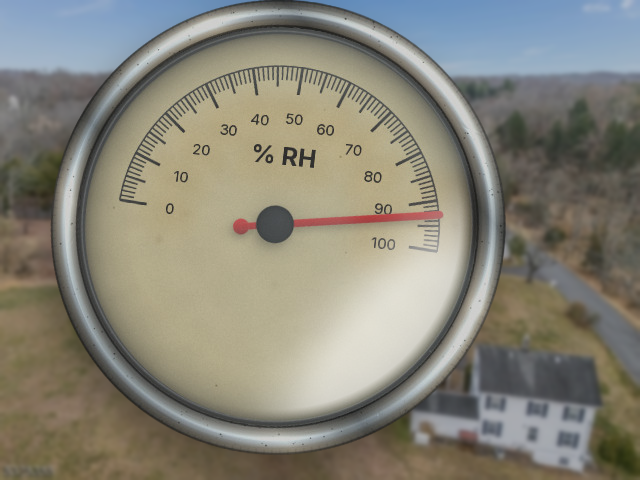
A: 93 %
